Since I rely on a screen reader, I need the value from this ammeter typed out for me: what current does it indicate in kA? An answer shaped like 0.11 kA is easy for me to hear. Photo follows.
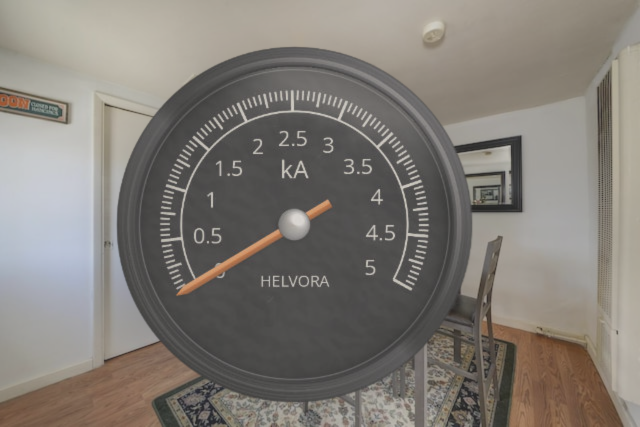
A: 0 kA
